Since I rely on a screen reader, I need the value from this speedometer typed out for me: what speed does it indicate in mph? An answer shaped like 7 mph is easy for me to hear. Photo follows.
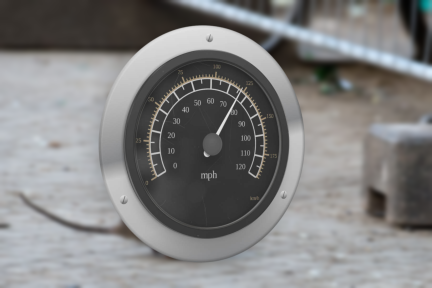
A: 75 mph
